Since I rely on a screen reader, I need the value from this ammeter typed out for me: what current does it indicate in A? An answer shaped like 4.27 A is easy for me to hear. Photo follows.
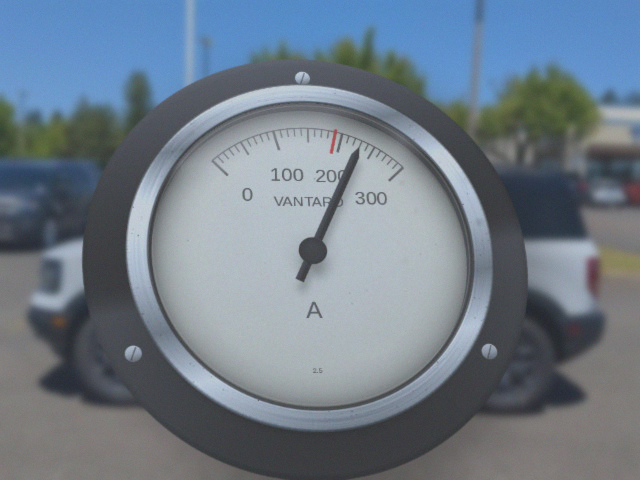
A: 230 A
